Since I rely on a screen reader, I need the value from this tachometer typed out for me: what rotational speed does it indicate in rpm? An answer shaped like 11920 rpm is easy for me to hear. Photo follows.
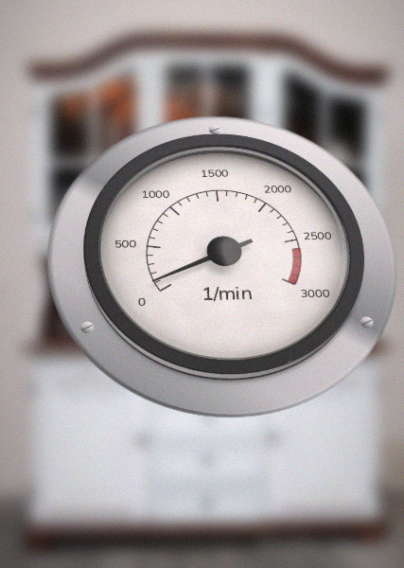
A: 100 rpm
